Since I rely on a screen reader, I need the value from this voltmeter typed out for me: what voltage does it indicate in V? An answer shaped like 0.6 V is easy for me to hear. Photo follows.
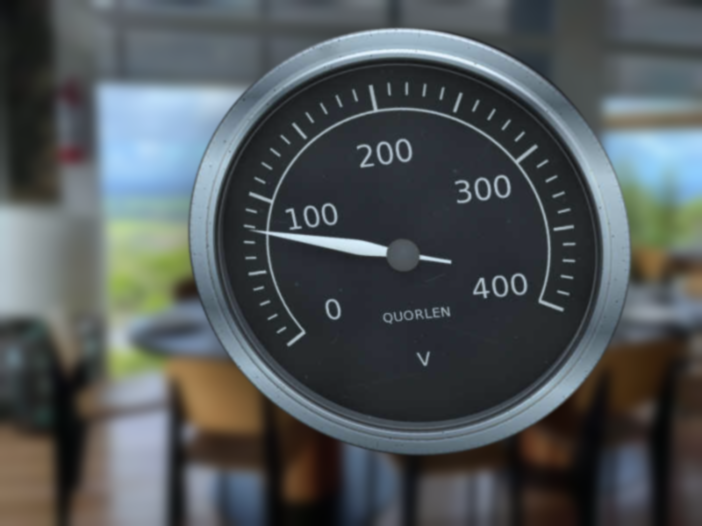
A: 80 V
